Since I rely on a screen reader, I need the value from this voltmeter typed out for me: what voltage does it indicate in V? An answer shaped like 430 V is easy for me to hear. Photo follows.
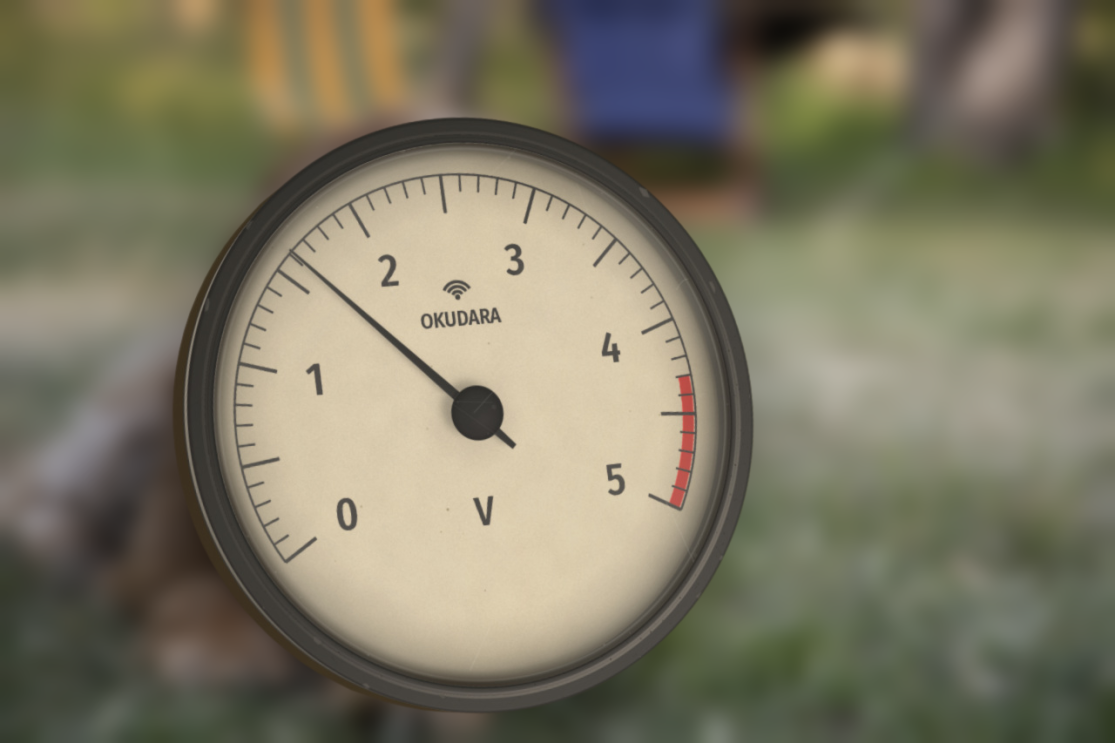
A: 1.6 V
